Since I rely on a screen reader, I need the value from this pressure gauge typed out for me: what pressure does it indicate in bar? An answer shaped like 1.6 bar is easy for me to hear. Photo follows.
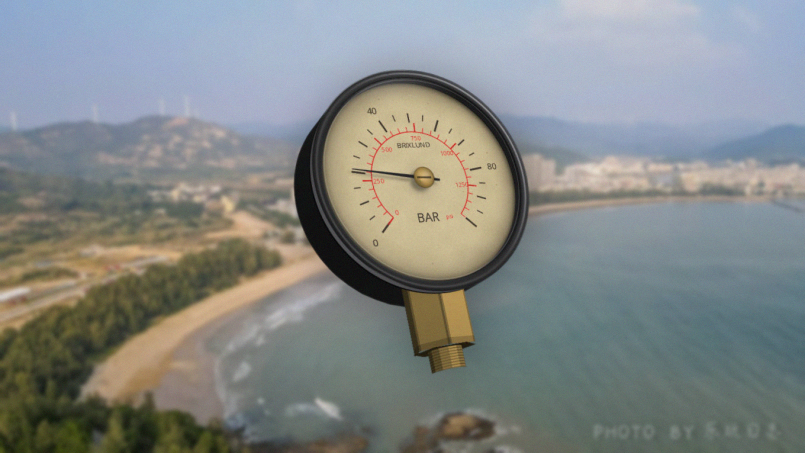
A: 20 bar
